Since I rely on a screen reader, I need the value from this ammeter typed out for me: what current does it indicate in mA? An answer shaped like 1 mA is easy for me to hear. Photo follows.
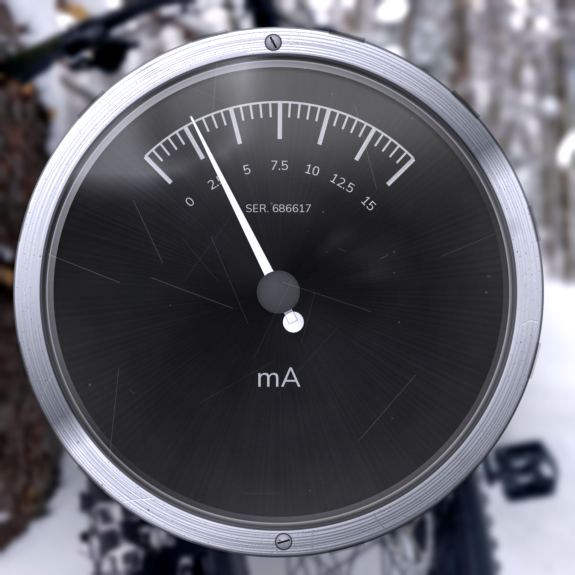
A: 3 mA
